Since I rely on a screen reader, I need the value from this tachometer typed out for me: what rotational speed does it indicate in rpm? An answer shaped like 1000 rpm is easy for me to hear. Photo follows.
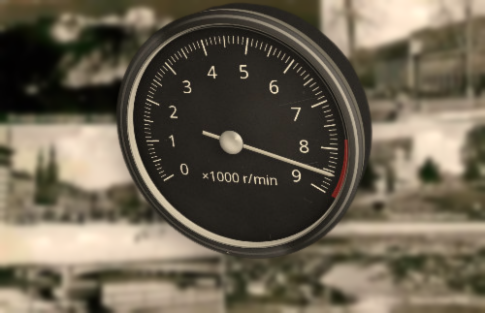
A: 8500 rpm
